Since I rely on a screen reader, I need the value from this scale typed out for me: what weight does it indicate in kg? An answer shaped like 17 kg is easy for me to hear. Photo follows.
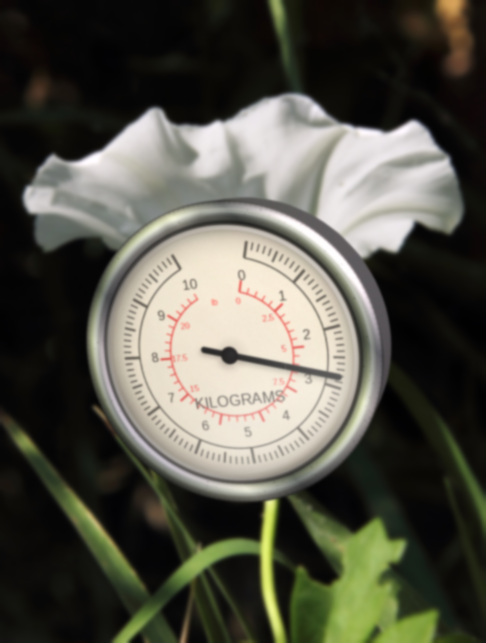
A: 2.8 kg
